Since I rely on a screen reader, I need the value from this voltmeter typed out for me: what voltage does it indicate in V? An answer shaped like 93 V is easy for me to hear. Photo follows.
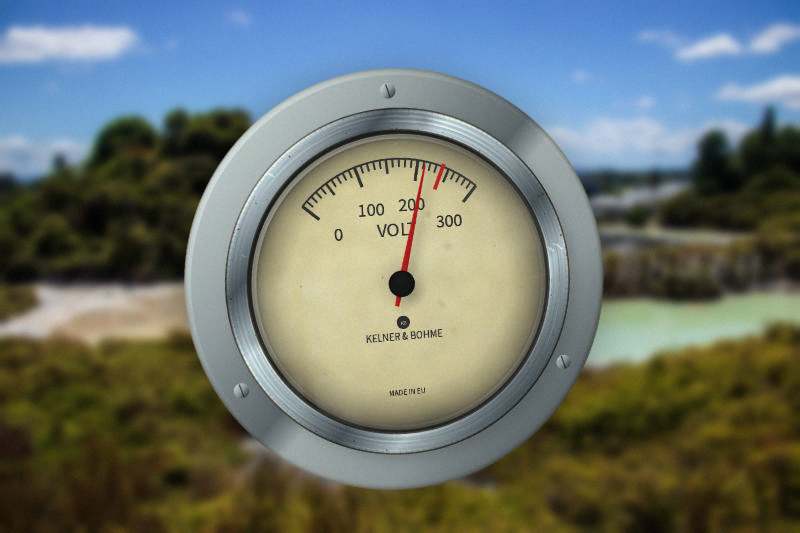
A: 210 V
